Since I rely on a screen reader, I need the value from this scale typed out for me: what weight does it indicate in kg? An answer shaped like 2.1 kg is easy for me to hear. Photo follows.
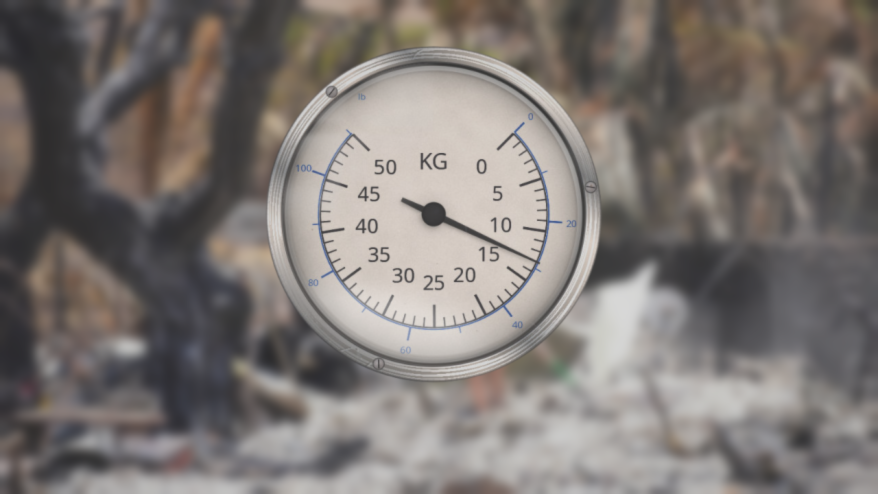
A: 13 kg
